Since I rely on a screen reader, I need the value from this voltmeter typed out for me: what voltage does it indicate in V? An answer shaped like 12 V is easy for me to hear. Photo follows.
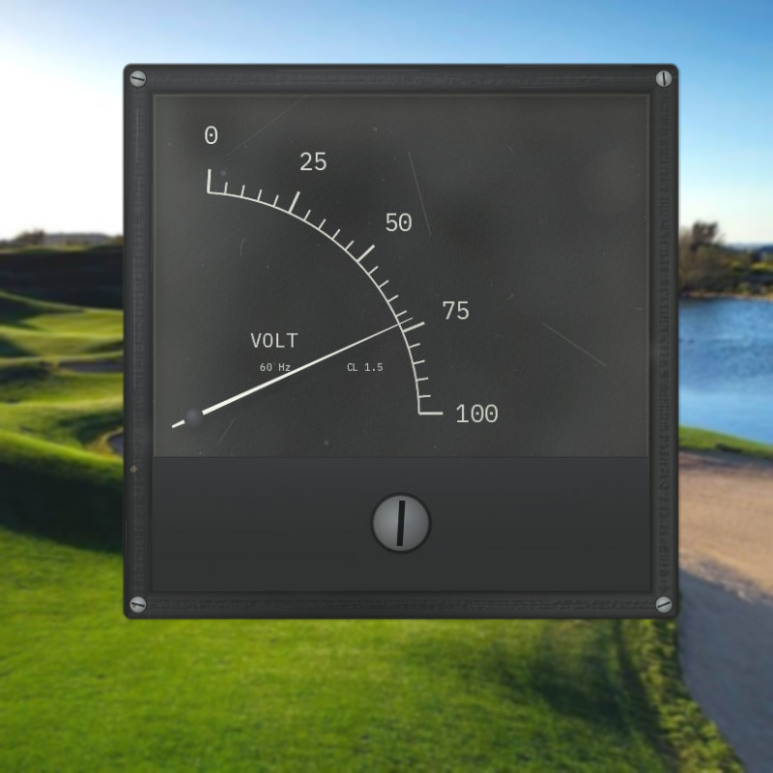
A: 72.5 V
